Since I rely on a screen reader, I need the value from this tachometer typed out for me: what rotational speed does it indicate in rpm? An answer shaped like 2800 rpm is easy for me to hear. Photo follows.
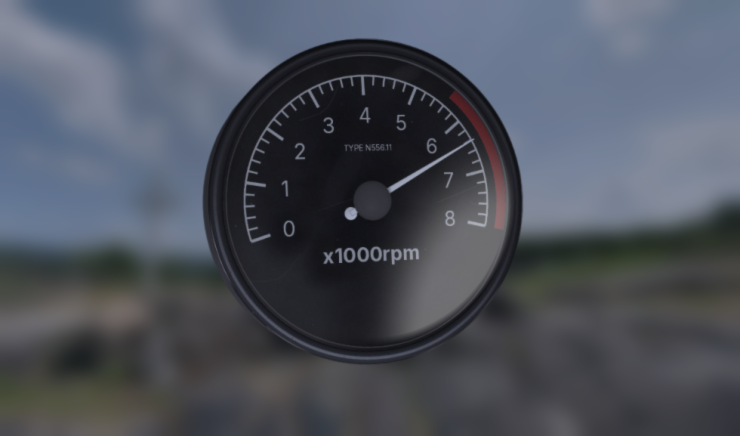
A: 6400 rpm
